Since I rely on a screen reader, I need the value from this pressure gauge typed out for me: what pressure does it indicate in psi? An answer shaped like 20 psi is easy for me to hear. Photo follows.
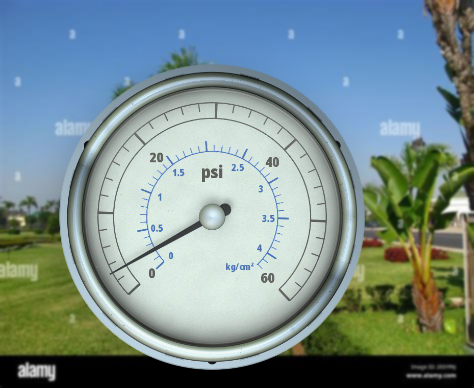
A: 3 psi
